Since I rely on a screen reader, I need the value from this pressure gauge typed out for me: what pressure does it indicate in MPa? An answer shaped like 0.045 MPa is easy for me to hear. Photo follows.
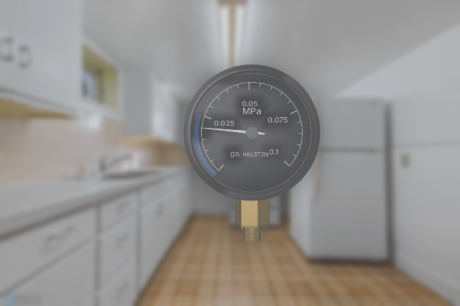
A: 0.02 MPa
